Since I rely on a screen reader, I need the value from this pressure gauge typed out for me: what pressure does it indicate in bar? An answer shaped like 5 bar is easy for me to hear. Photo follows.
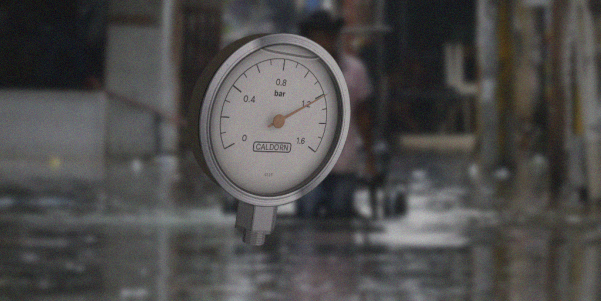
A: 1.2 bar
